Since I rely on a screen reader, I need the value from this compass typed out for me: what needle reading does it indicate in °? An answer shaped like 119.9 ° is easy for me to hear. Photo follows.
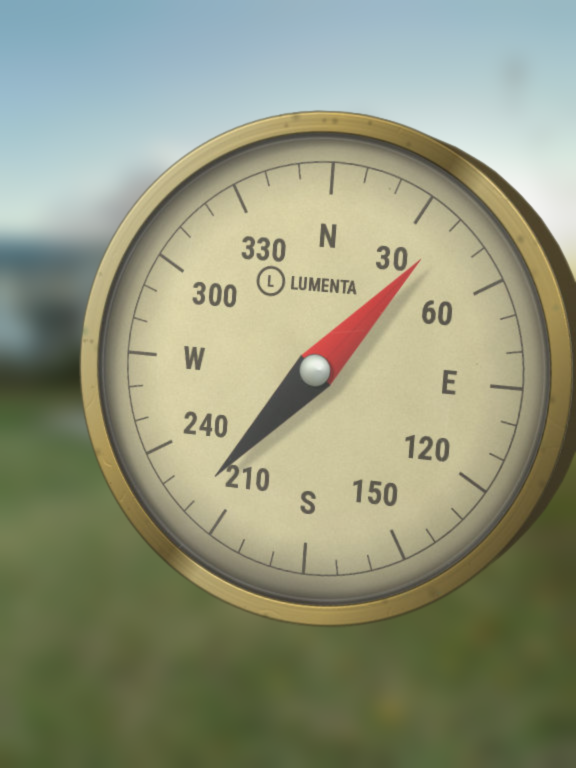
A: 40 °
